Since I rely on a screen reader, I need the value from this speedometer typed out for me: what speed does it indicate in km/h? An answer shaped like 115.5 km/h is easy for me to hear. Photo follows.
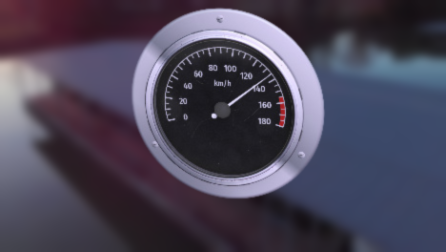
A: 135 km/h
